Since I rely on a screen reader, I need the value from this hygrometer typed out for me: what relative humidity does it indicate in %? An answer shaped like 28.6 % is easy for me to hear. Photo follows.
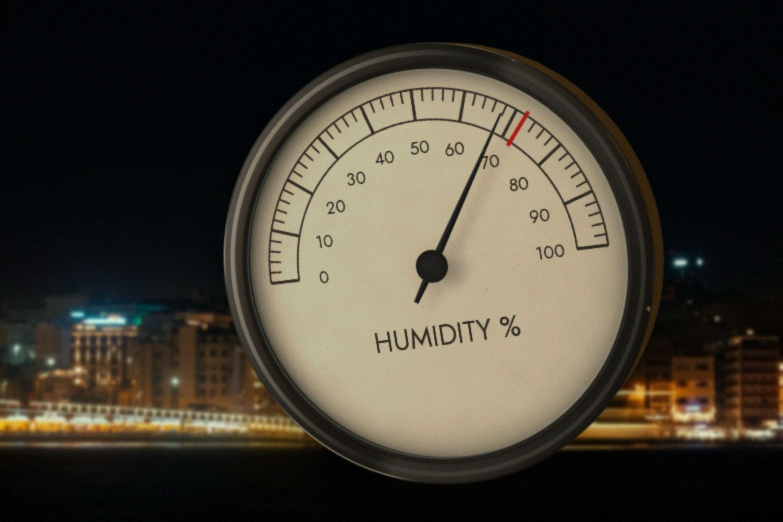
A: 68 %
